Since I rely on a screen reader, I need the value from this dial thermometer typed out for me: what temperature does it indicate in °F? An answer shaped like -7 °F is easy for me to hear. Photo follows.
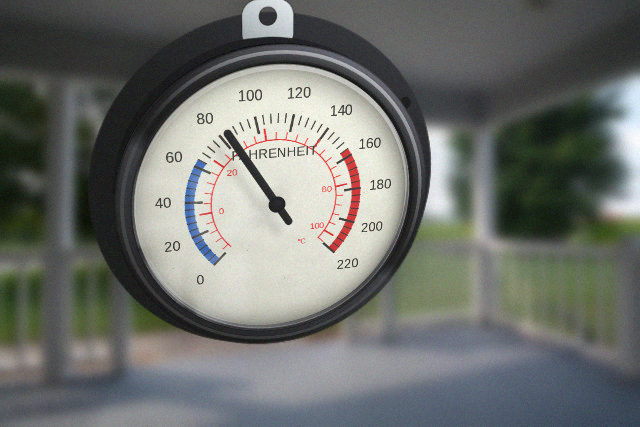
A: 84 °F
